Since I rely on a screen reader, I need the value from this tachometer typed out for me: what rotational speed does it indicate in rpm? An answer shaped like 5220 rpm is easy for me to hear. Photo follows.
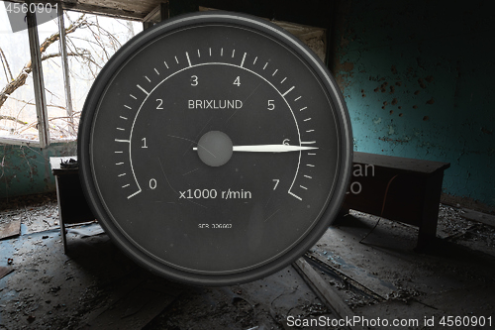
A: 6100 rpm
